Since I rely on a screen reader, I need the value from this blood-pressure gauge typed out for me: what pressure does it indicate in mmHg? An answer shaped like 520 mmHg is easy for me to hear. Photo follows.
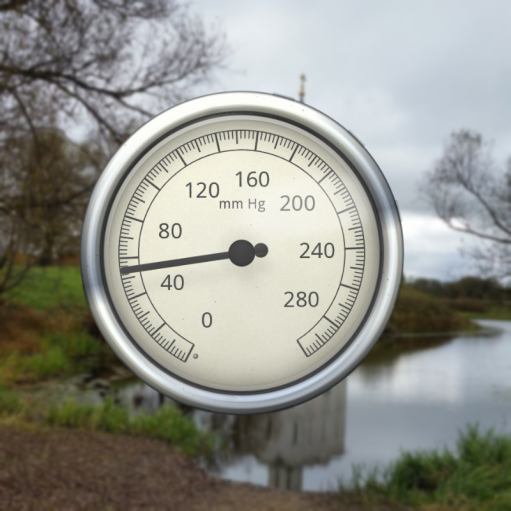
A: 54 mmHg
